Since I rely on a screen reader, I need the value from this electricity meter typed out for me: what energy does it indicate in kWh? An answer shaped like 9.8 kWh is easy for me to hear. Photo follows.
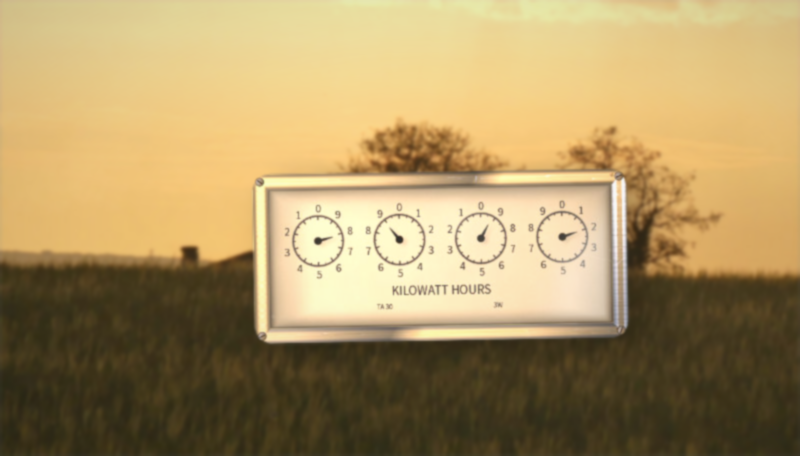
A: 7892 kWh
